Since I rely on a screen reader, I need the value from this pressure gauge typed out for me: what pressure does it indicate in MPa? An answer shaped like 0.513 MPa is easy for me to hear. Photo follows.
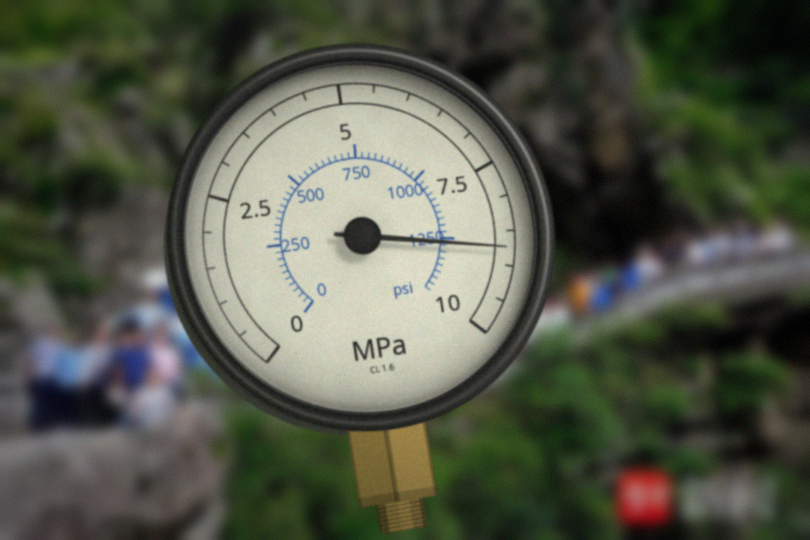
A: 8.75 MPa
